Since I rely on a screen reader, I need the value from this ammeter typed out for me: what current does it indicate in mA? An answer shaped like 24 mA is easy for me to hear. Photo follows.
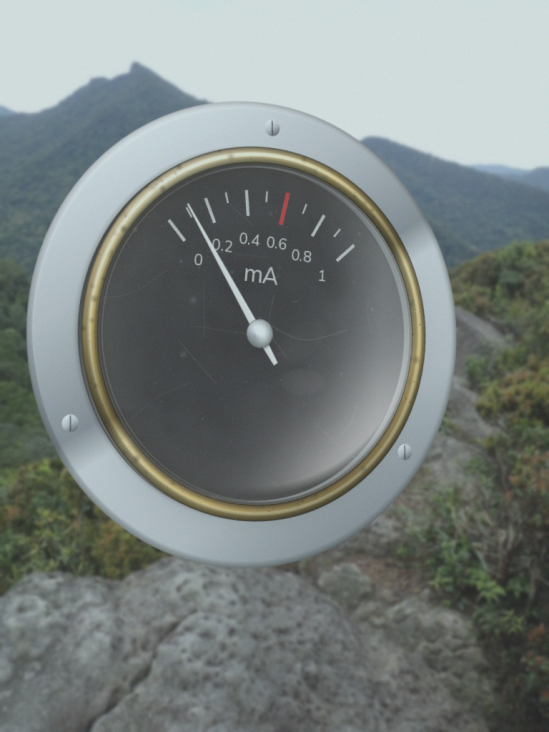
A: 0.1 mA
